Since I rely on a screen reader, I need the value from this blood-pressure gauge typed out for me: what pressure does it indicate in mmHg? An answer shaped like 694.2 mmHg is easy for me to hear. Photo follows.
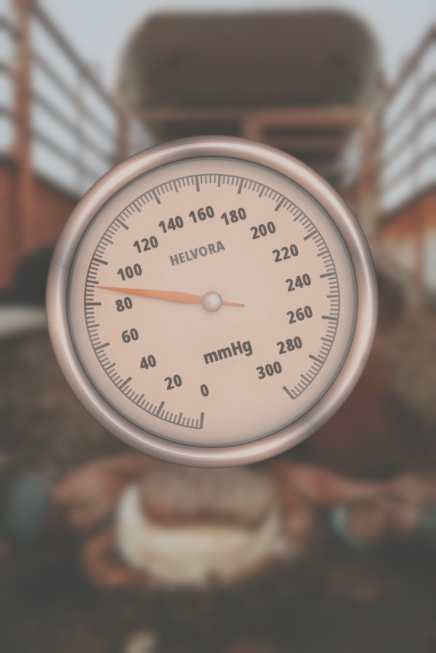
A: 88 mmHg
